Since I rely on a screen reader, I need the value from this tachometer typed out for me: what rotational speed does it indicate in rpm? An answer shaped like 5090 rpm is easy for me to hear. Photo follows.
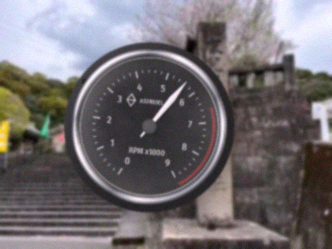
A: 5600 rpm
